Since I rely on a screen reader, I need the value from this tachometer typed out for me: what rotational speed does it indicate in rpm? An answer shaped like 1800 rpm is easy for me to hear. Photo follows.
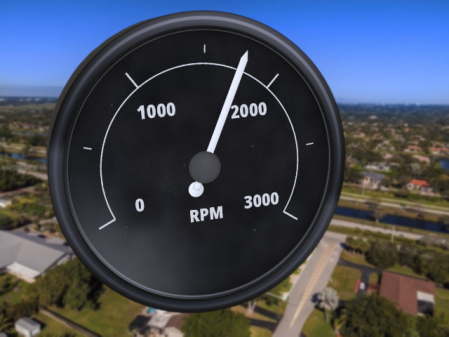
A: 1750 rpm
